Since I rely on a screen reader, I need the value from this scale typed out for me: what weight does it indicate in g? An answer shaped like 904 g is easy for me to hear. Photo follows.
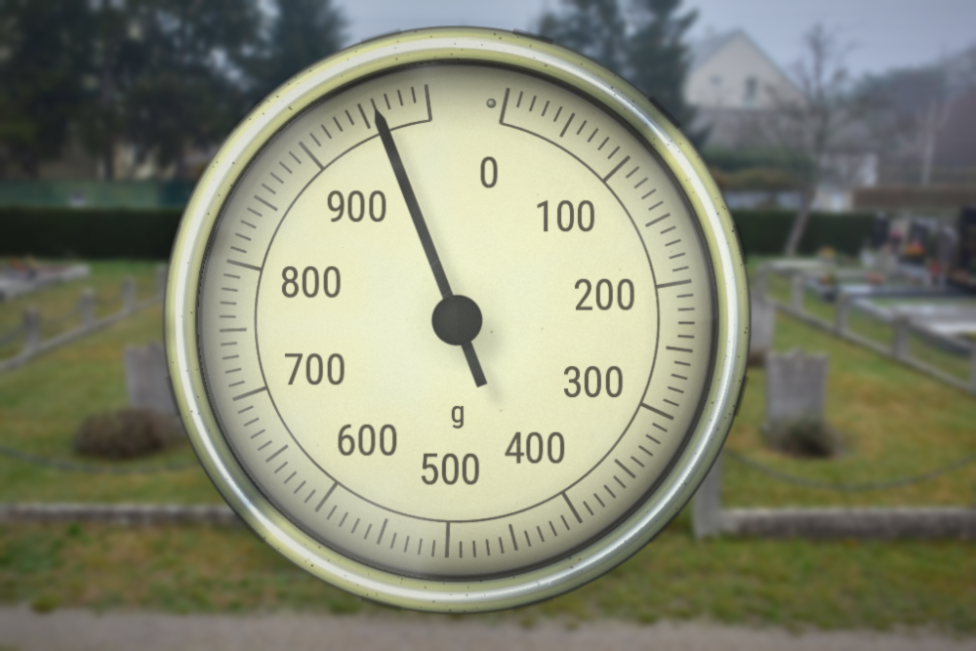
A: 960 g
